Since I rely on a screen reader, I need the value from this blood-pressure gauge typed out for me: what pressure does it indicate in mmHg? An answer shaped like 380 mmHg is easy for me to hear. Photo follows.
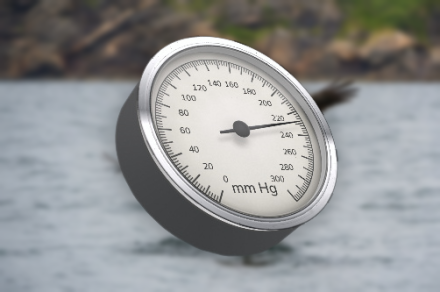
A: 230 mmHg
